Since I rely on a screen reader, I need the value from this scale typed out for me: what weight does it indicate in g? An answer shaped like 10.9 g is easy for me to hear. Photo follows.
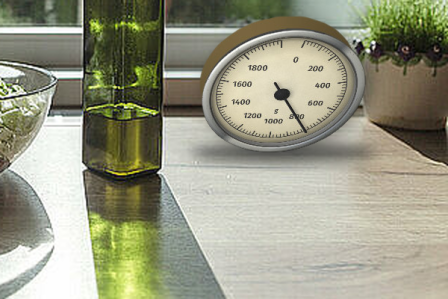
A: 800 g
